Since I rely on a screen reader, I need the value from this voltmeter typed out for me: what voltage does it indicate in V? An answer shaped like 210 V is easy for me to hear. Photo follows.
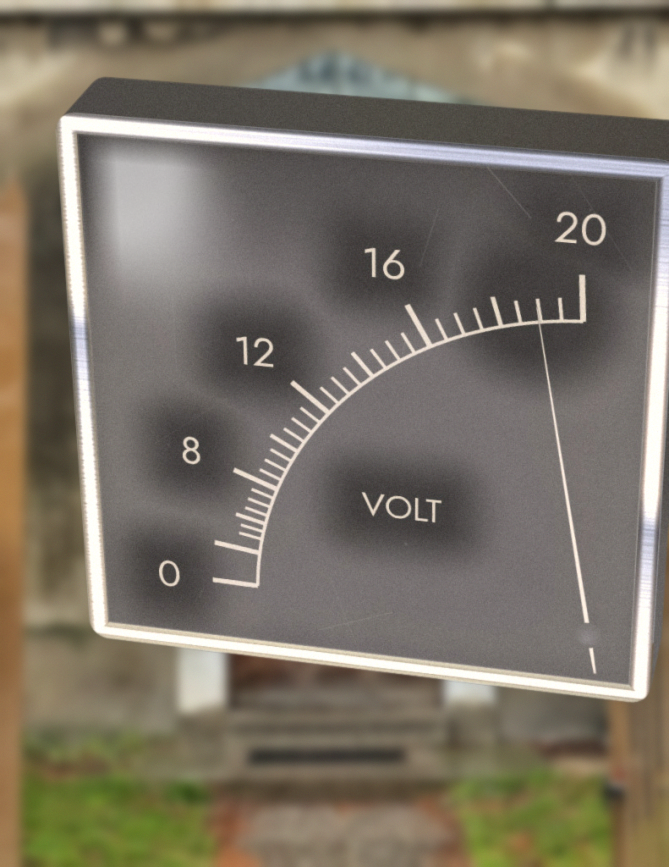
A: 19 V
